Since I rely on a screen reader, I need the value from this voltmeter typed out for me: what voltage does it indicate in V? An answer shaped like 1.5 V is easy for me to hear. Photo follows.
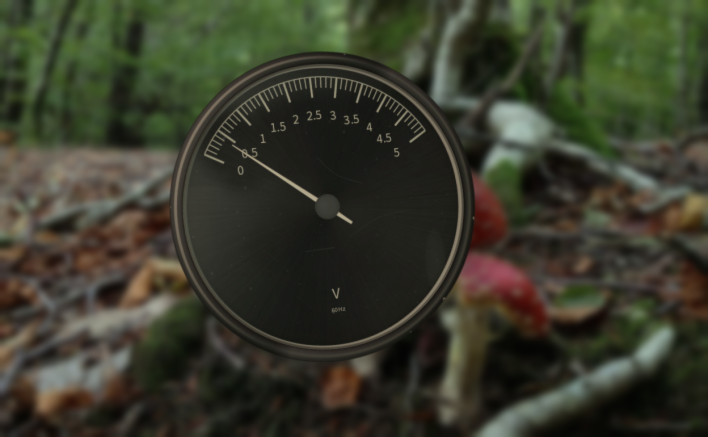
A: 0.4 V
